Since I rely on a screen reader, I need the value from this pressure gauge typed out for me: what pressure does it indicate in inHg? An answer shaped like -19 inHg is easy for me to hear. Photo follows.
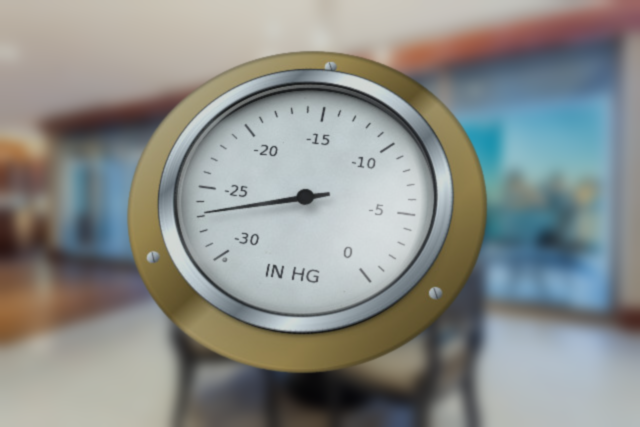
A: -27 inHg
